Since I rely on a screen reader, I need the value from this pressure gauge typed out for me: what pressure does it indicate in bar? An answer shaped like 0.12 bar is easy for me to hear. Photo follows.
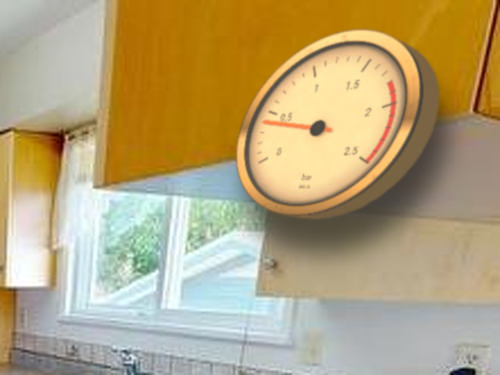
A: 0.4 bar
